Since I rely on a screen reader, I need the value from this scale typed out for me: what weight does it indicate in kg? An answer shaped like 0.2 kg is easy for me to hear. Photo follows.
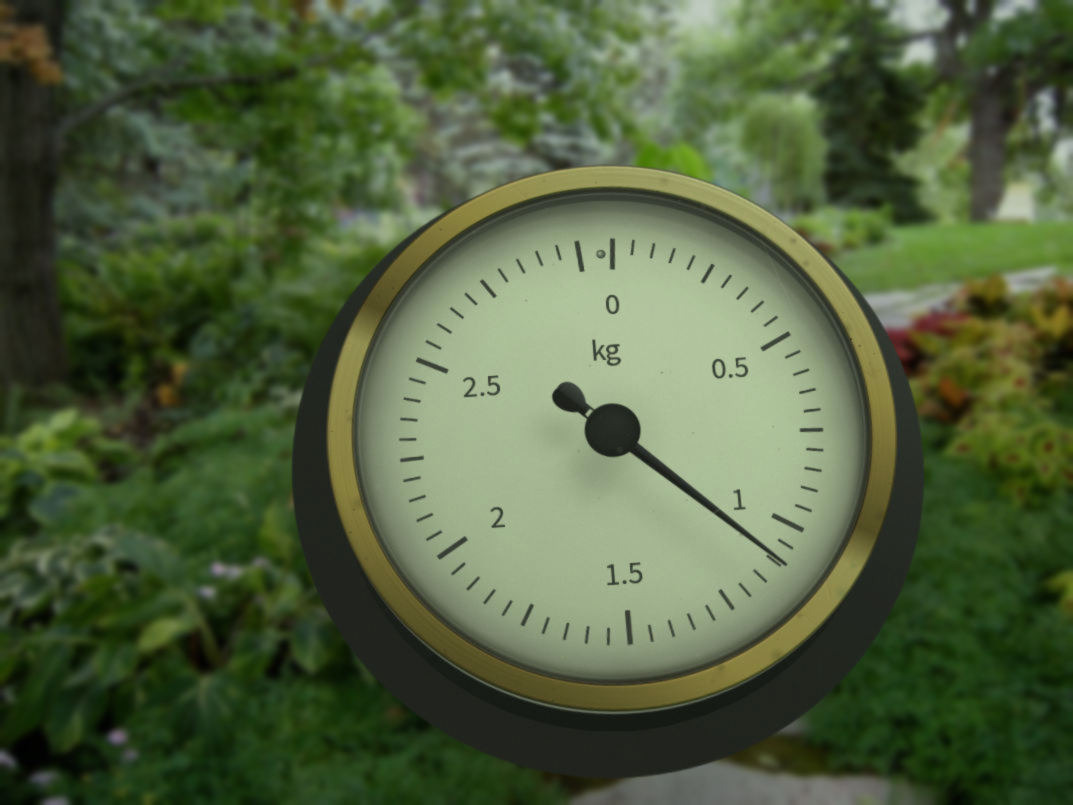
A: 1.1 kg
